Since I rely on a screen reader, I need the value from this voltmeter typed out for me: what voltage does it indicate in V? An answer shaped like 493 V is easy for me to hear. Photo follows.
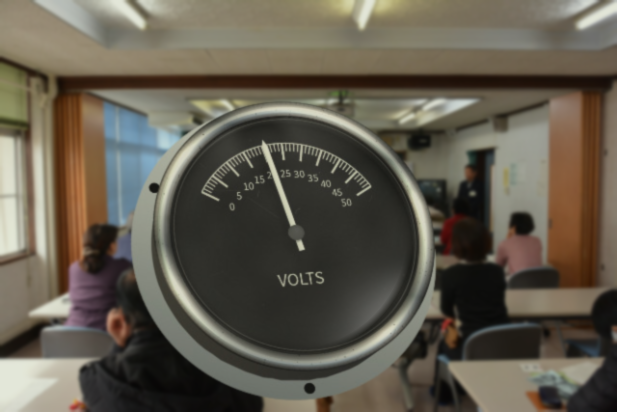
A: 20 V
